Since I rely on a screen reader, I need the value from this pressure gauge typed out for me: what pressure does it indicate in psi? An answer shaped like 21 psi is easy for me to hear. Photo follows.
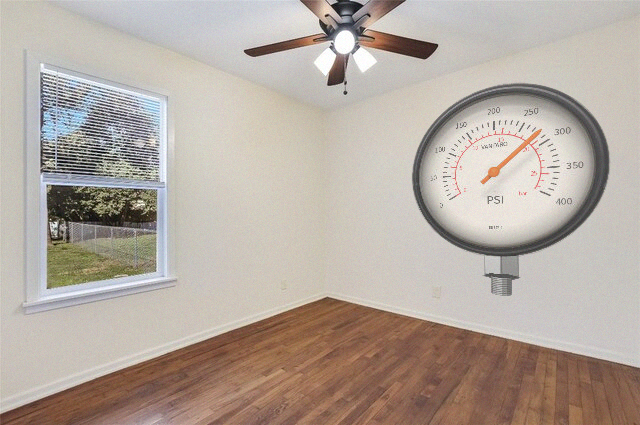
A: 280 psi
